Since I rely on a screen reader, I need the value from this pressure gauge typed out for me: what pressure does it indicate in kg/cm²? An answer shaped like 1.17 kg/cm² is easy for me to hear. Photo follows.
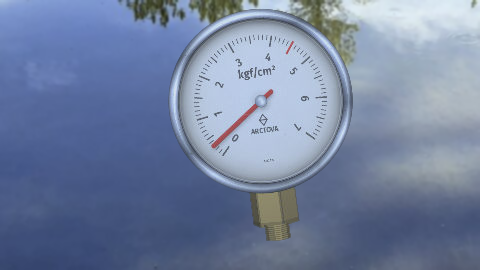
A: 0.3 kg/cm²
